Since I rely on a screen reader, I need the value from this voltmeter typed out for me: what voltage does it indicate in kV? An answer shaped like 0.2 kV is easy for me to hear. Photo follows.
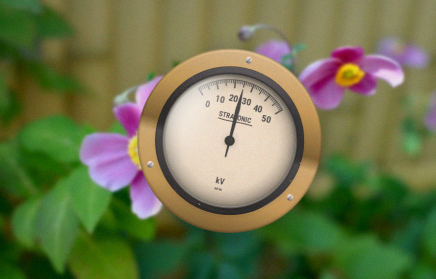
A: 25 kV
